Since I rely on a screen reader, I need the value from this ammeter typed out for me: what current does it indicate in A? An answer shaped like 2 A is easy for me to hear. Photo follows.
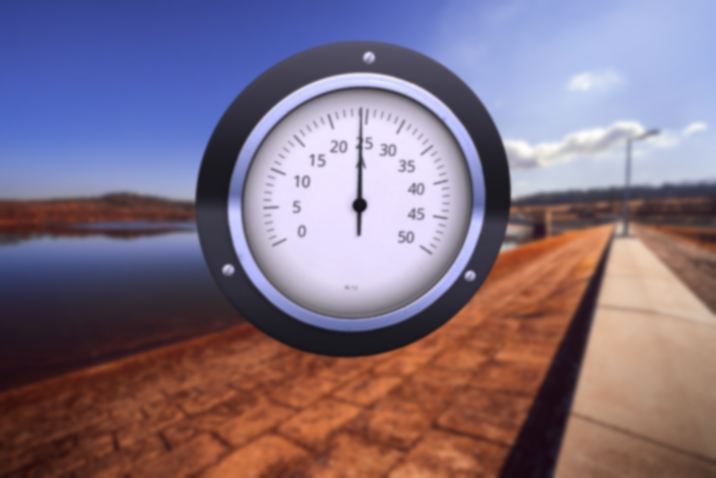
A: 24 A
